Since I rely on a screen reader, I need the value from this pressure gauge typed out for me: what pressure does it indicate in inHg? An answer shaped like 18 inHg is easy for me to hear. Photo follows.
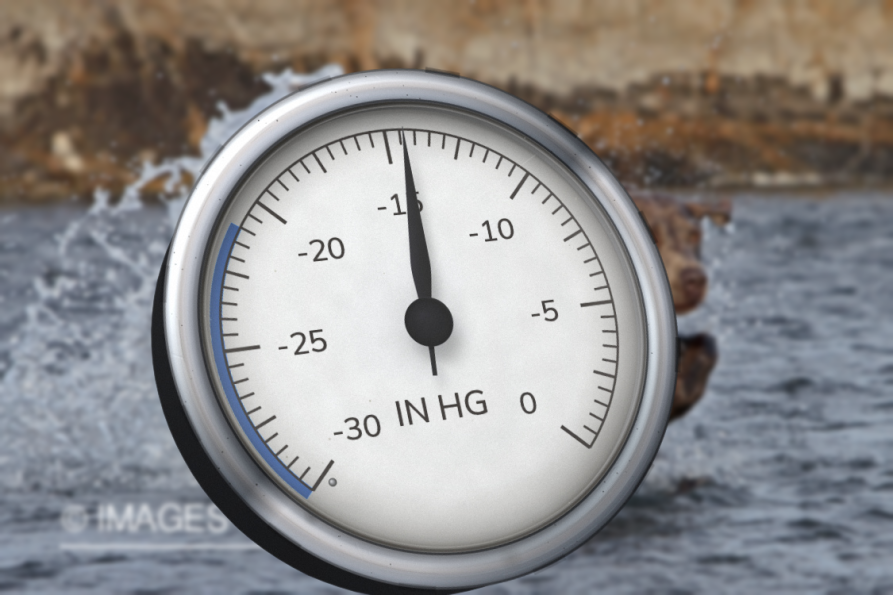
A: -14.5 inHg
